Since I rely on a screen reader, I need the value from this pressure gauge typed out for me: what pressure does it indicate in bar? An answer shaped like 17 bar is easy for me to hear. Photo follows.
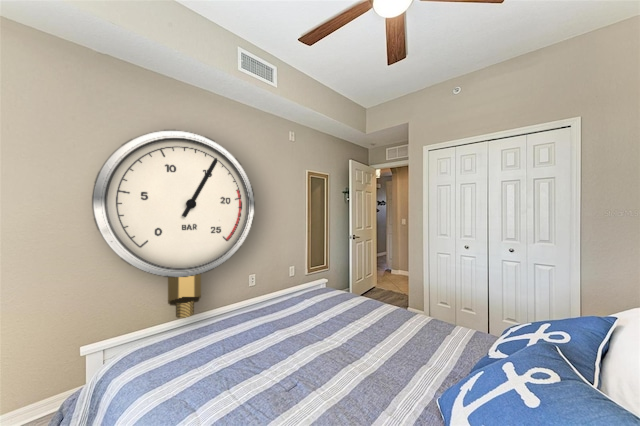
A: 15 bar
